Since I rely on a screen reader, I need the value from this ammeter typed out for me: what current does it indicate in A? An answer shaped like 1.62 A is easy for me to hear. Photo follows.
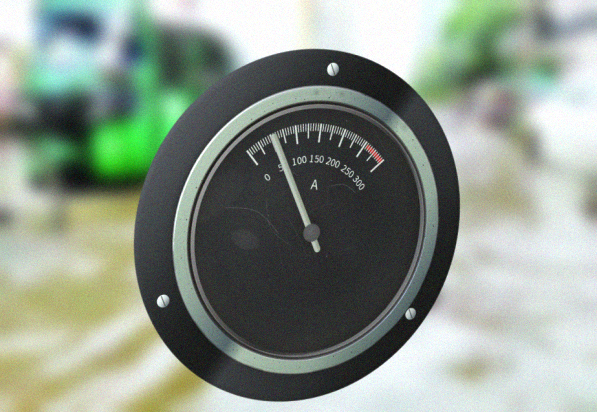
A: 50 A
